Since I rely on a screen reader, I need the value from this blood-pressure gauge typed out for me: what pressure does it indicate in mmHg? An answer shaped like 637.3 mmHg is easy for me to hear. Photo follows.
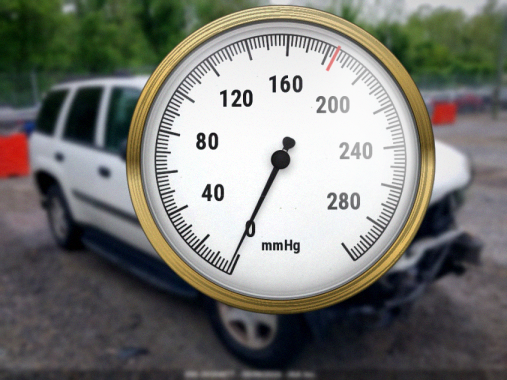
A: 2 mmHg
